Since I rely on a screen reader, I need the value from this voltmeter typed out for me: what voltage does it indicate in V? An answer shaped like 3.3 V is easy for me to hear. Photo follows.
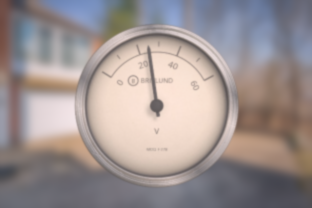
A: 25 V
